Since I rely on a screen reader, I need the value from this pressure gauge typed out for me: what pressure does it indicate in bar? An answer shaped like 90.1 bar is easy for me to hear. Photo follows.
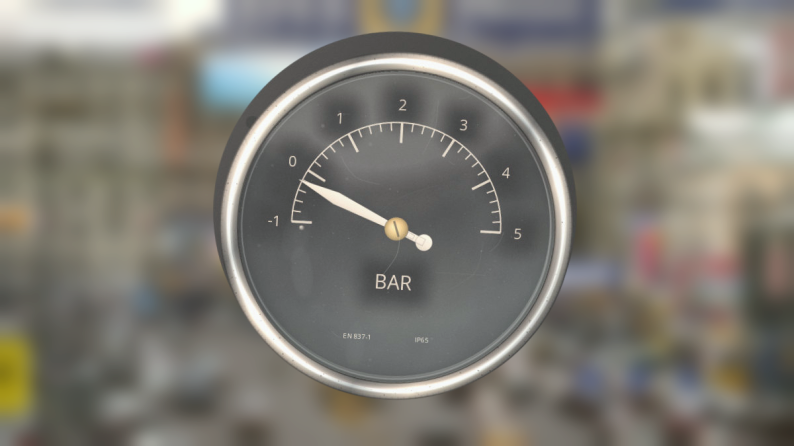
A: -0.2 bar
